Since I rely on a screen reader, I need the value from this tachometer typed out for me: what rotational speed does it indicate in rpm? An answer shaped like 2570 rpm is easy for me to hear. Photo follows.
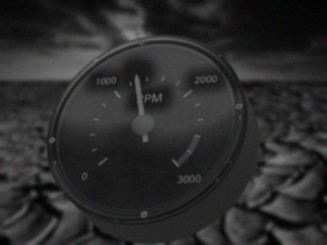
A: 1300 rpm
